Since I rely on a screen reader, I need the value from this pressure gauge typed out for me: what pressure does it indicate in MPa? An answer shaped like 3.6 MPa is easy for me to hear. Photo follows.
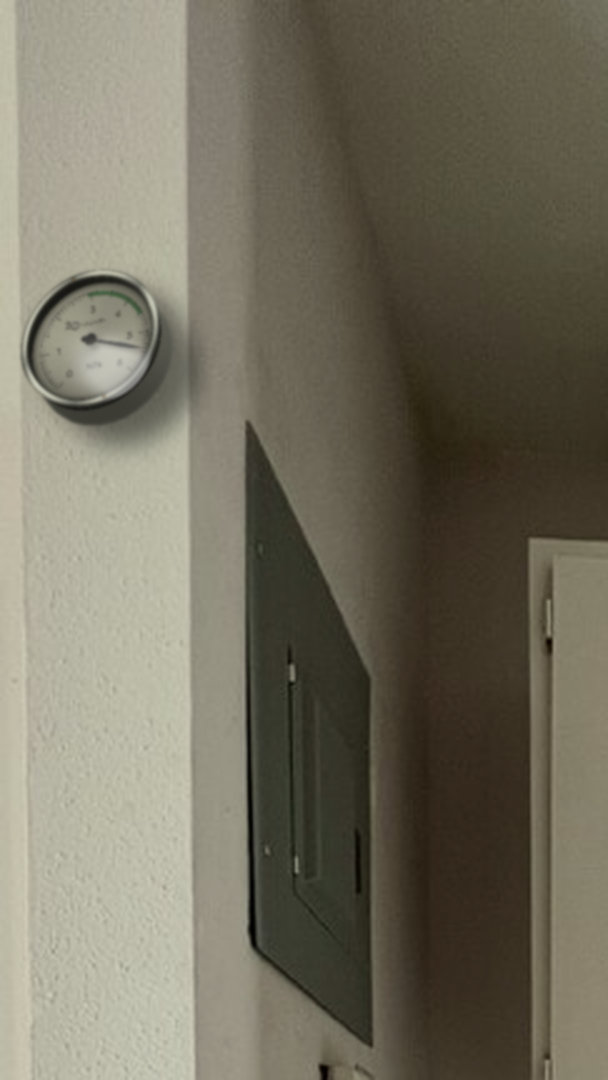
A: 5.5 MPa
